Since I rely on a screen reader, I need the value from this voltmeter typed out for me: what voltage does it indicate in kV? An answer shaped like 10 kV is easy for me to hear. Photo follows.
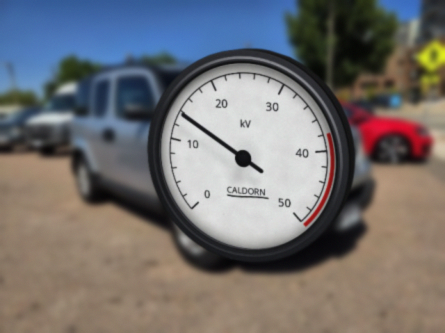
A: 14 kV
